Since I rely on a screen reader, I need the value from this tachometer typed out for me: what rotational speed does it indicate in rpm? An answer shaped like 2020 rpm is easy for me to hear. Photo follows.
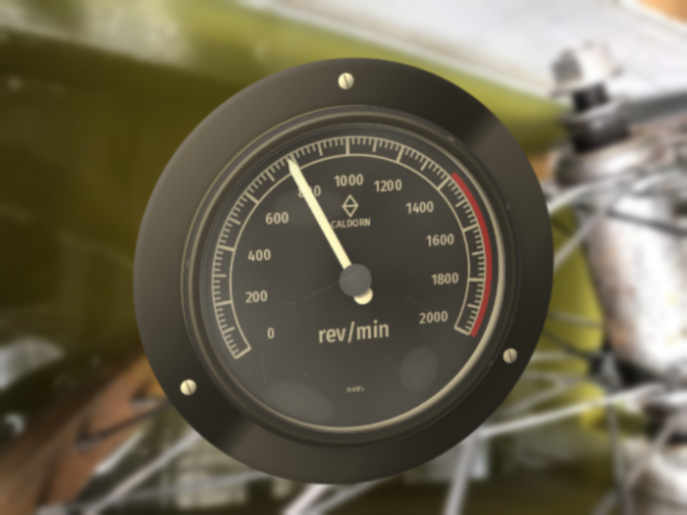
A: 780 rpm
